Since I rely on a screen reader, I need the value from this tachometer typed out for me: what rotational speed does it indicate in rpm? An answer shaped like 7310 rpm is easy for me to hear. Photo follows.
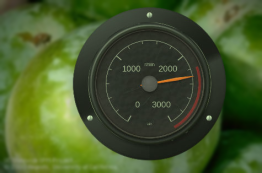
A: 2300 rpm
